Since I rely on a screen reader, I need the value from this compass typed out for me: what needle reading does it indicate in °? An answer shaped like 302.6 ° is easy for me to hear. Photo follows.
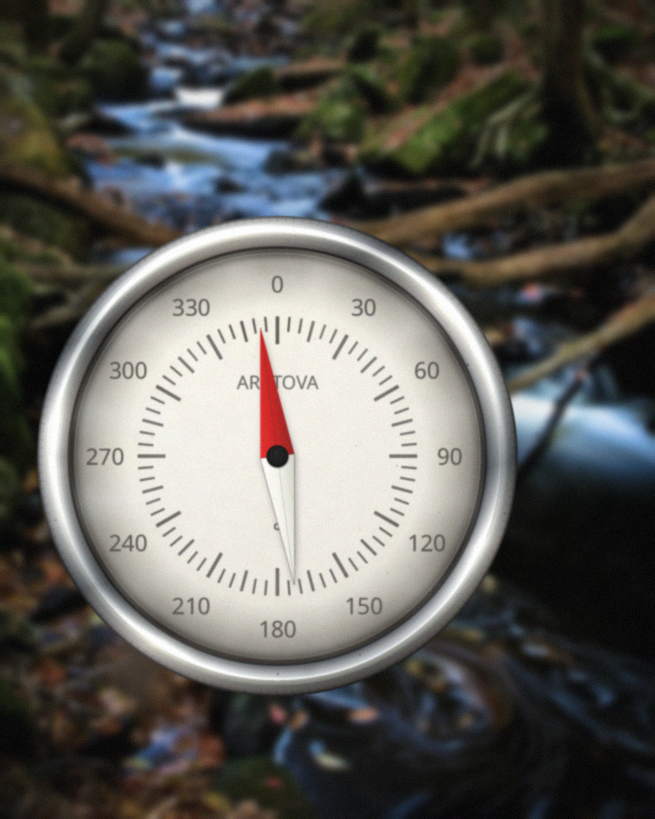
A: 352.5 °
